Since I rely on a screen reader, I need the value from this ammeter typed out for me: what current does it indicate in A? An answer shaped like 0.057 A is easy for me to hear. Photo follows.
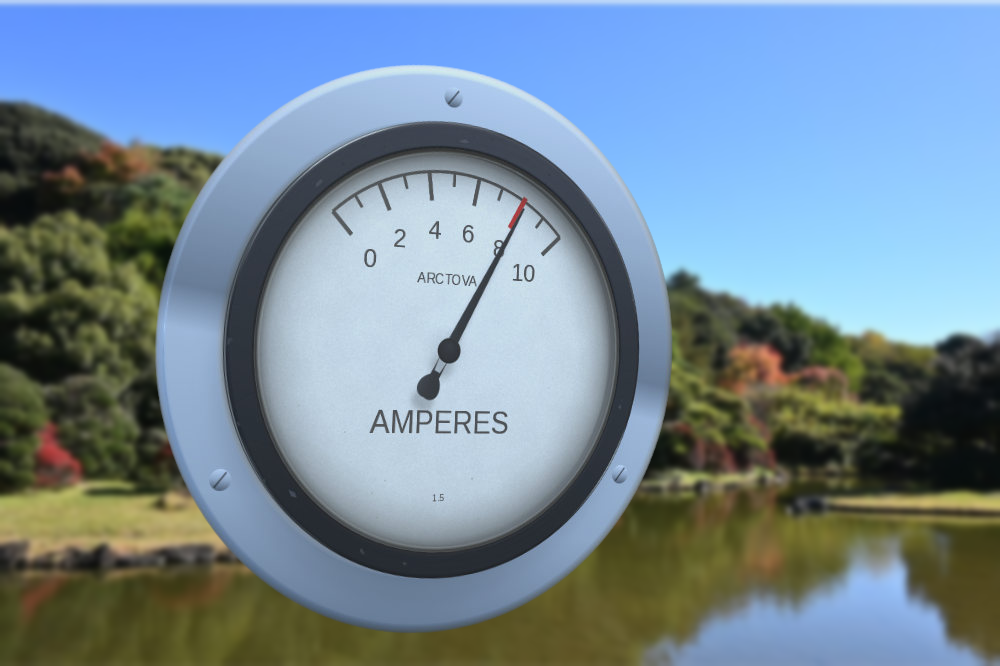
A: 8 A
